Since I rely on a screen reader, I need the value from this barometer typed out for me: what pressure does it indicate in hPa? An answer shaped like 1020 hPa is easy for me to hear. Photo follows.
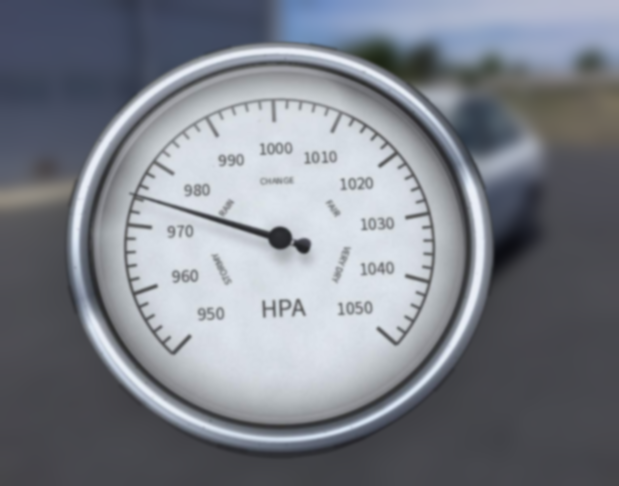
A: 974 hPa
